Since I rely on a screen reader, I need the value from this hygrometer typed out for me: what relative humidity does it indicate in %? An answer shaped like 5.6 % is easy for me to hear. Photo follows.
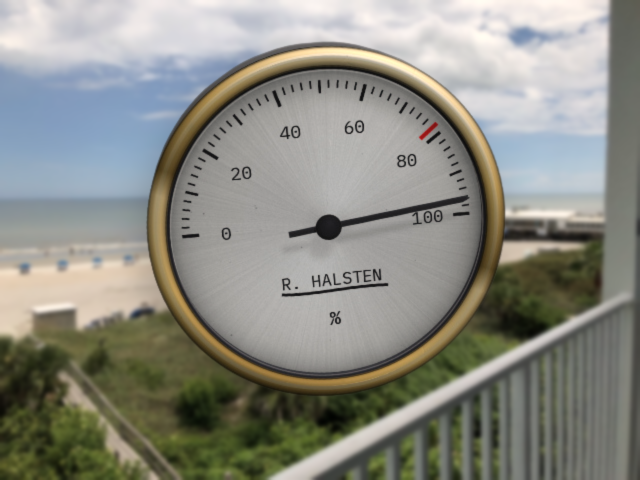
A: 96 %
